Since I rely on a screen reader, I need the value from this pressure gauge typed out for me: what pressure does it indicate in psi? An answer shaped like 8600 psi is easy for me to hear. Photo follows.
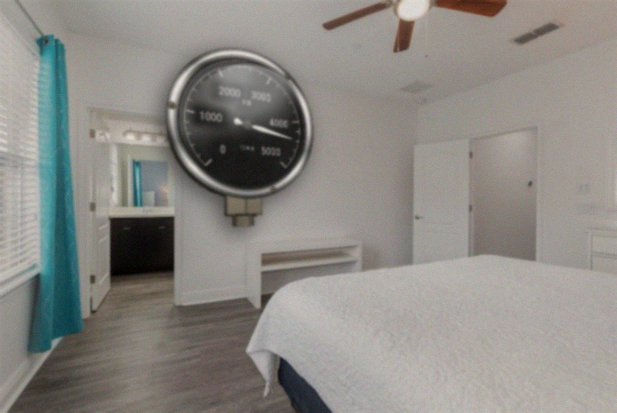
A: 4400 psi
